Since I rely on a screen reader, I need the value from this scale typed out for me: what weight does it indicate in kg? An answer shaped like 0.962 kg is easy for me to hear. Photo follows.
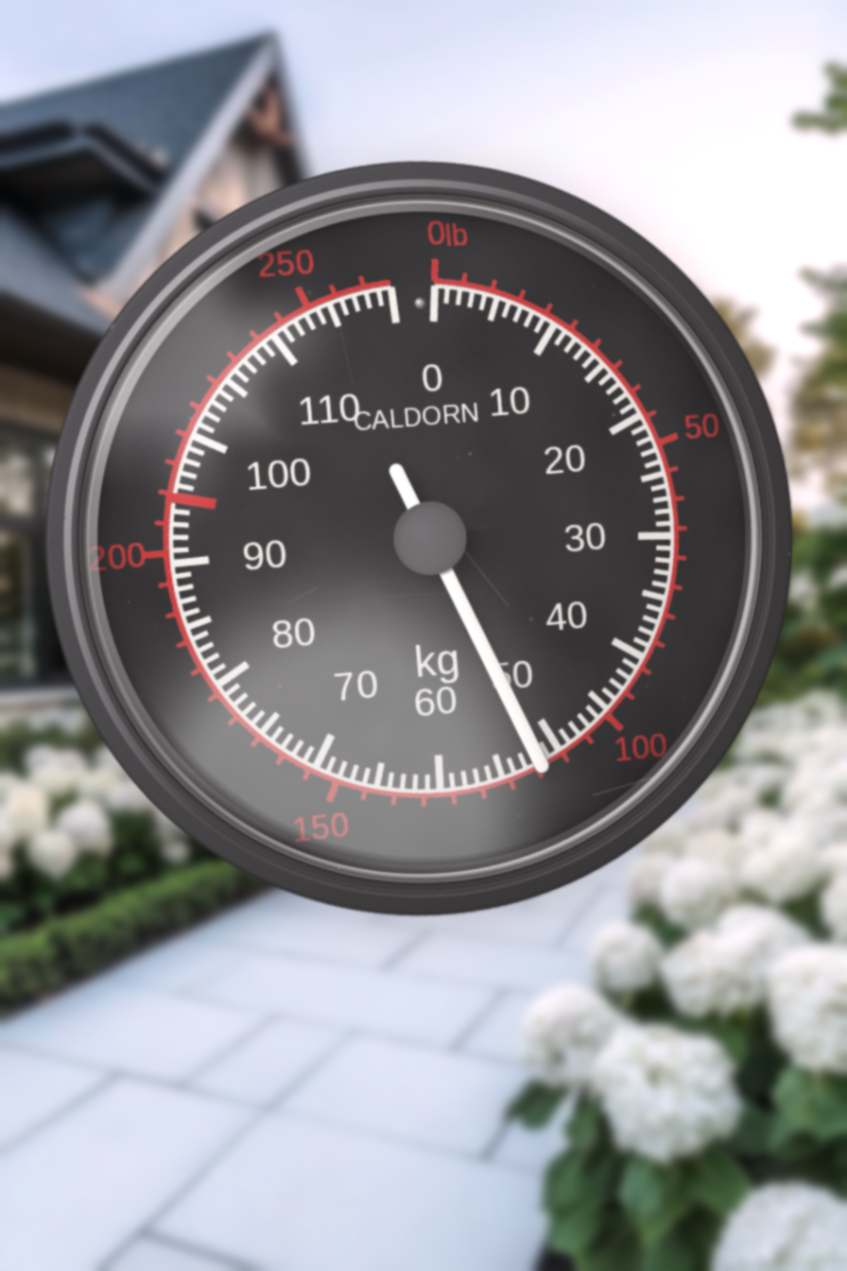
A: 52 kg
